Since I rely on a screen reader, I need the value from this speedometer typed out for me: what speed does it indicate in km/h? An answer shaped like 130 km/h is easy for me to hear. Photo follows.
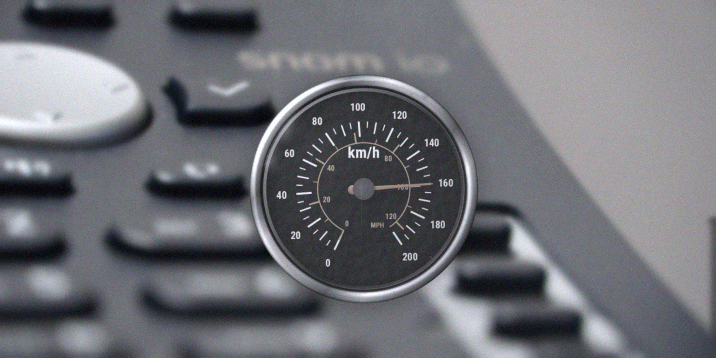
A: 160 km/h
